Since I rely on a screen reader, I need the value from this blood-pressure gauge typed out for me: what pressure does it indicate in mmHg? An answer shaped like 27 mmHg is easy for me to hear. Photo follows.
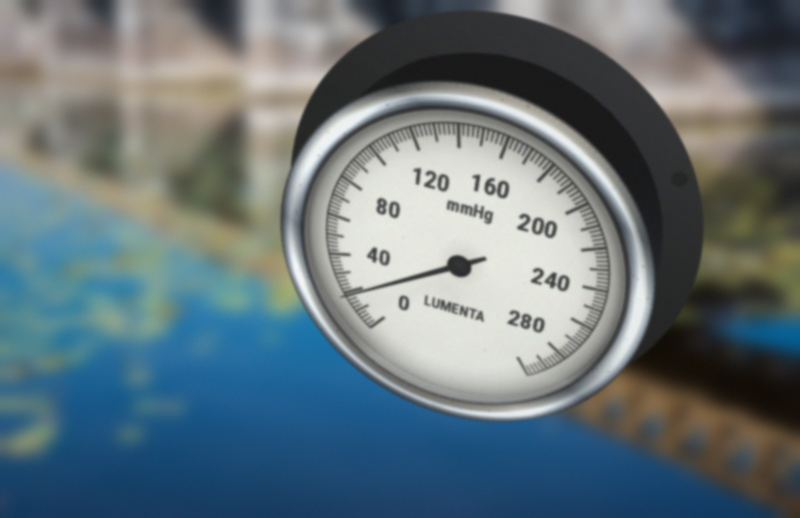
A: 20 mmHg
